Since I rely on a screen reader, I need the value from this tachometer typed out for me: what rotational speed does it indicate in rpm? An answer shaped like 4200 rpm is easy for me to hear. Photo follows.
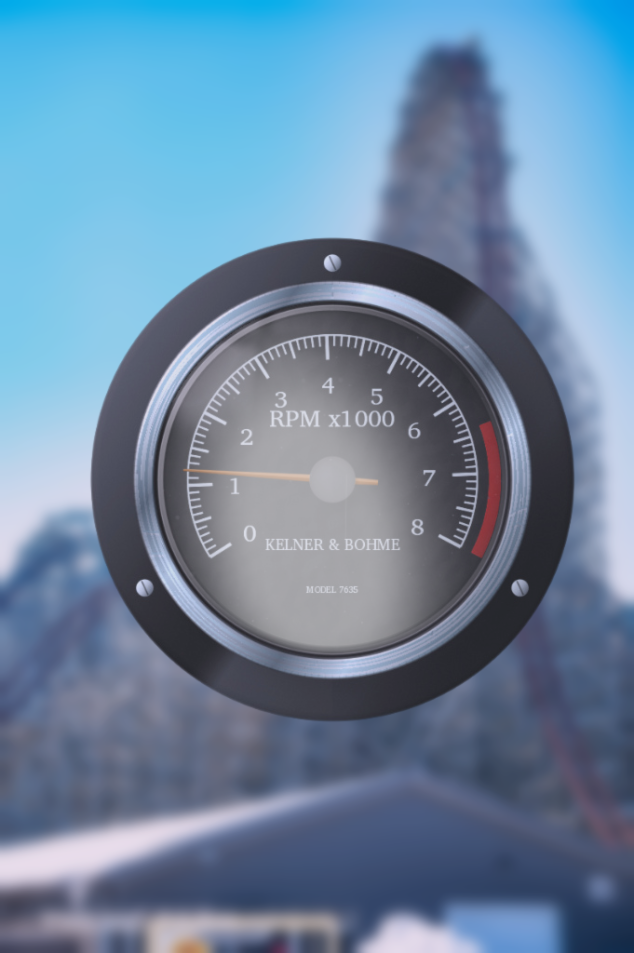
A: 1200 rpm
